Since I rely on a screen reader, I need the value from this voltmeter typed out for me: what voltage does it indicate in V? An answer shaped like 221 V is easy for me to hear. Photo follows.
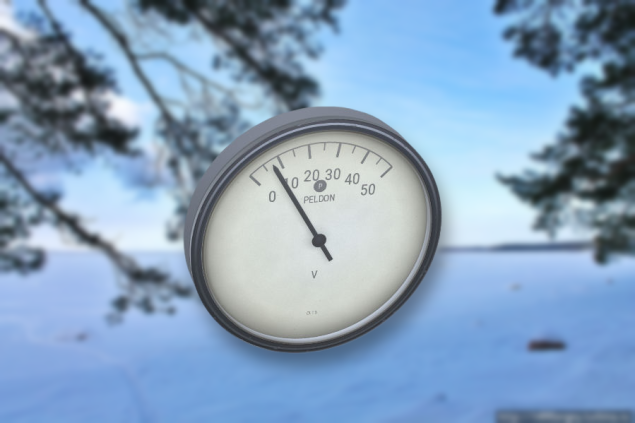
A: 7.5 V
